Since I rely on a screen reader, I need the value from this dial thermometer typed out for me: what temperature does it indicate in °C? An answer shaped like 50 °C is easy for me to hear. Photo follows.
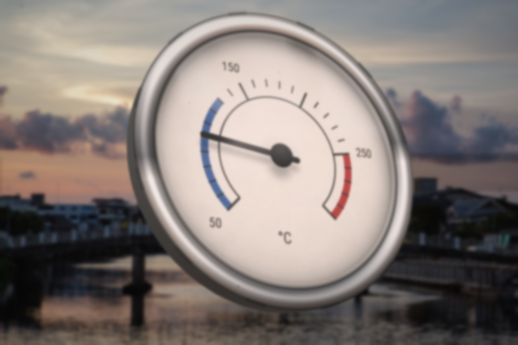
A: 100 °C
